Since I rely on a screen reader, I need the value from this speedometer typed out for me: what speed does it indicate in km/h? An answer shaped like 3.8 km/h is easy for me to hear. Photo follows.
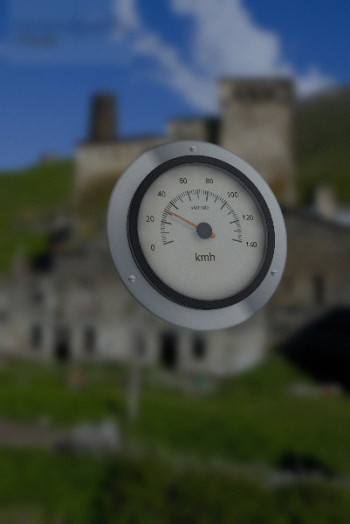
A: 30 km/h
